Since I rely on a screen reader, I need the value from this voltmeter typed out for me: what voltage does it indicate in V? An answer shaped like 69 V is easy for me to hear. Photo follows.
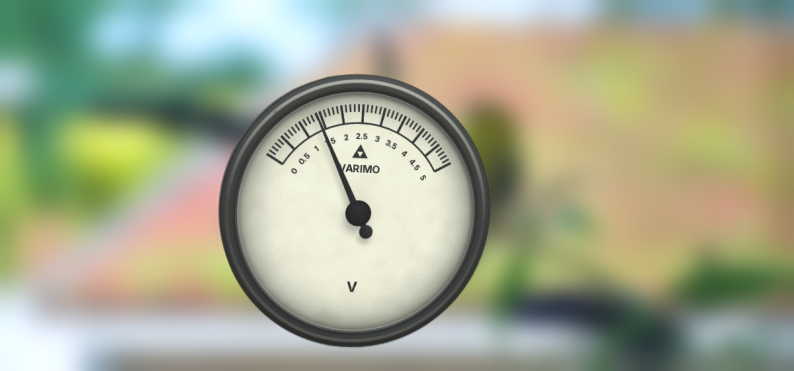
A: 1.4 V
